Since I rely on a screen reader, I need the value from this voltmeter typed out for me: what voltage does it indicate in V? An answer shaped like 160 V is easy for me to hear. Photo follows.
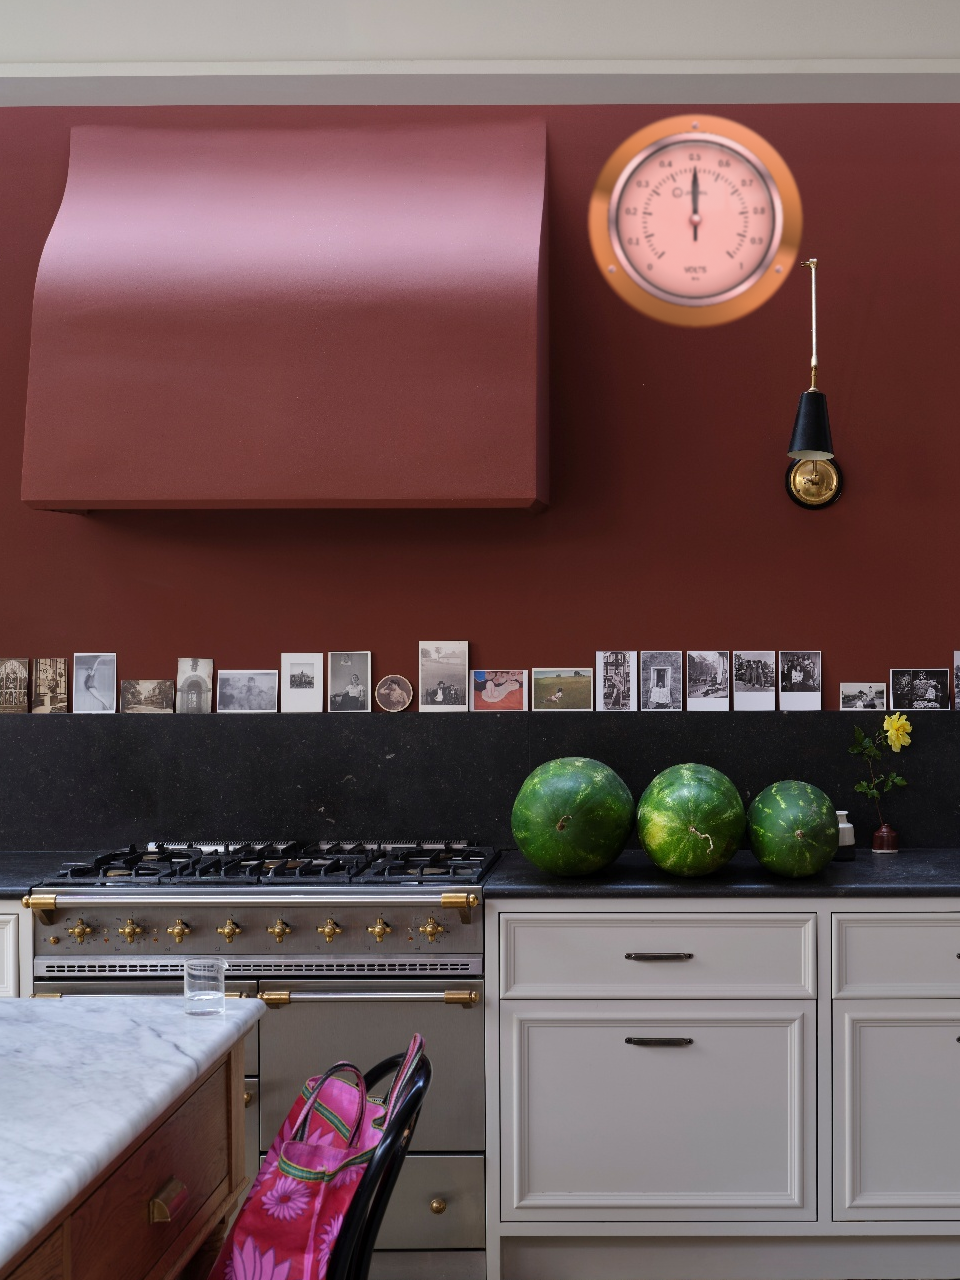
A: 0.5 V
